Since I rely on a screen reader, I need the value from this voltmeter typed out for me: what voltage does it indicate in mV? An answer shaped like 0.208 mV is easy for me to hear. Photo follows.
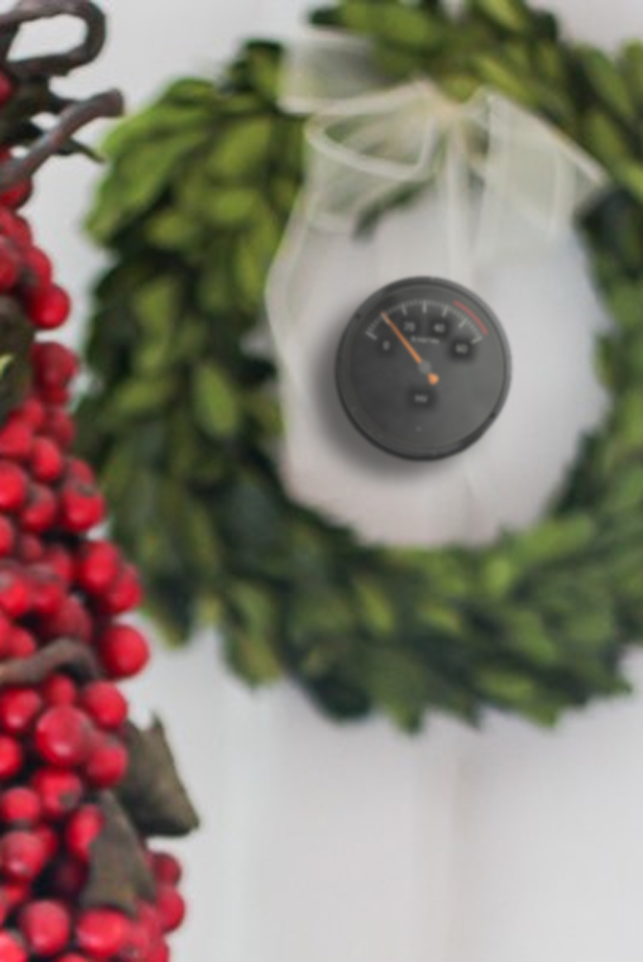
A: 10 mV
